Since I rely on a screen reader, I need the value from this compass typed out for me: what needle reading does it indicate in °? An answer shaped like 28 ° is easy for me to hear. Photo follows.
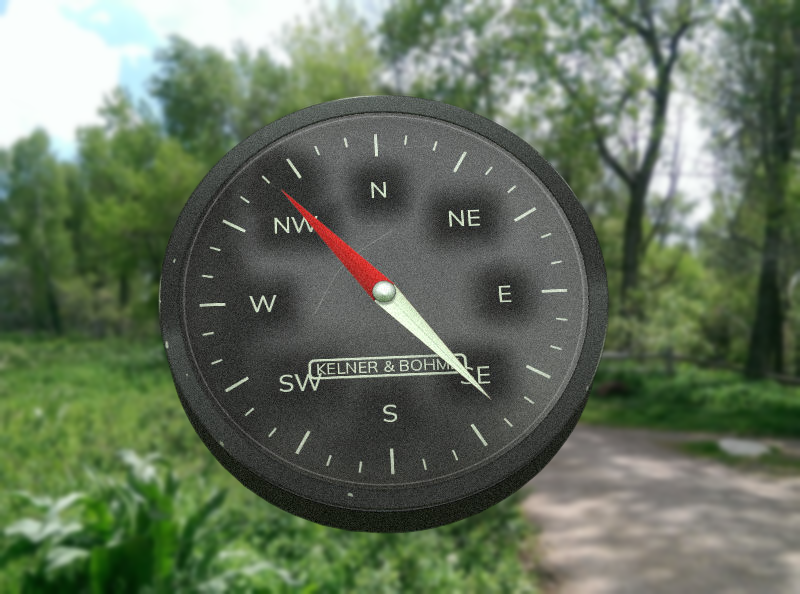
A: 320 °
